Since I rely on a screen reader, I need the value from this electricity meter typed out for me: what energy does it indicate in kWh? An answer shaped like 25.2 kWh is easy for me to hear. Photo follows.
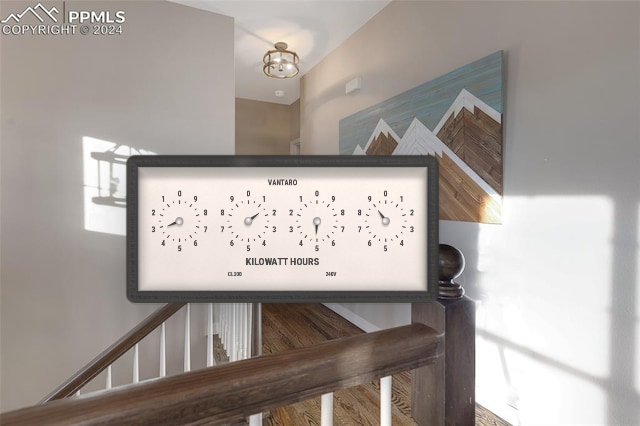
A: 3149 kWh
